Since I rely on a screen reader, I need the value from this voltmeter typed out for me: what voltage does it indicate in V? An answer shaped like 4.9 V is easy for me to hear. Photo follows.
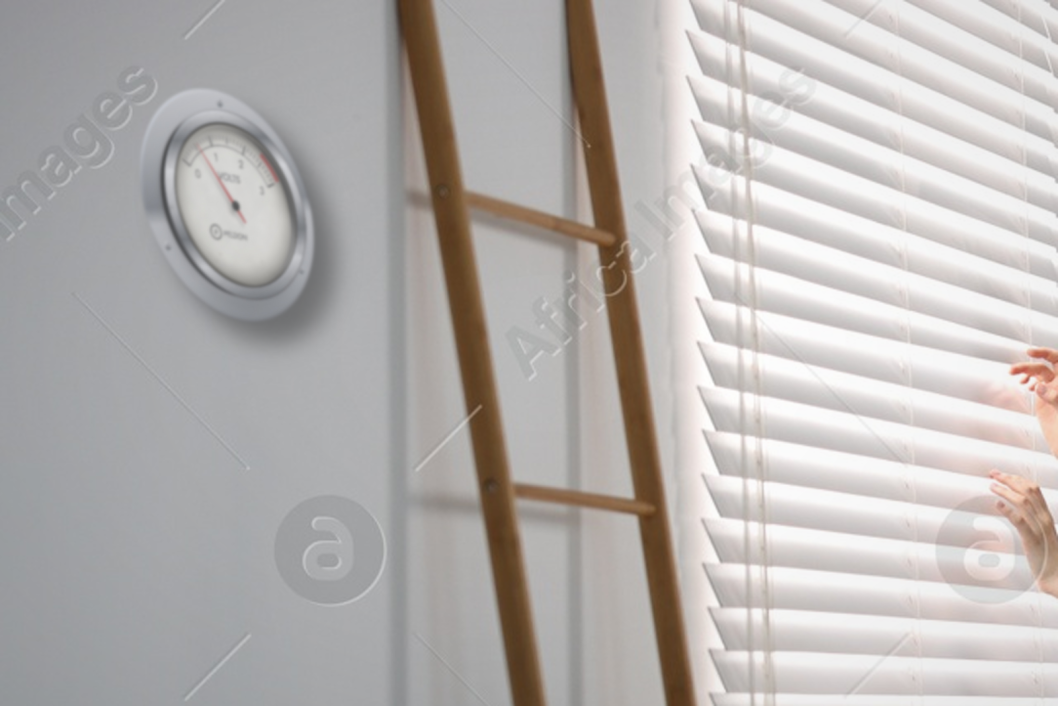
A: 0.5 V
